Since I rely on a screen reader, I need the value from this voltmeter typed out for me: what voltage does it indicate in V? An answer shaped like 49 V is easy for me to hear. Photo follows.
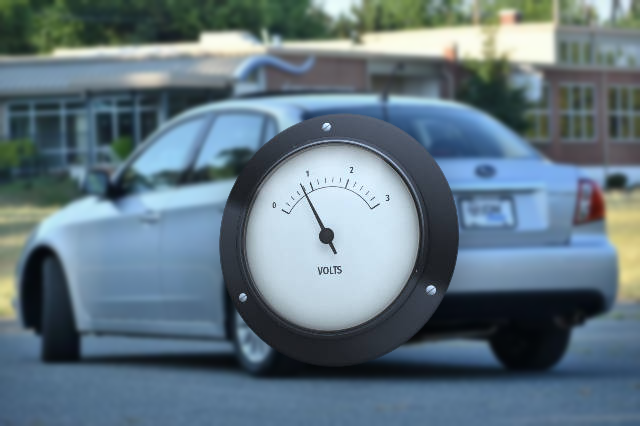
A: 0.8 V
